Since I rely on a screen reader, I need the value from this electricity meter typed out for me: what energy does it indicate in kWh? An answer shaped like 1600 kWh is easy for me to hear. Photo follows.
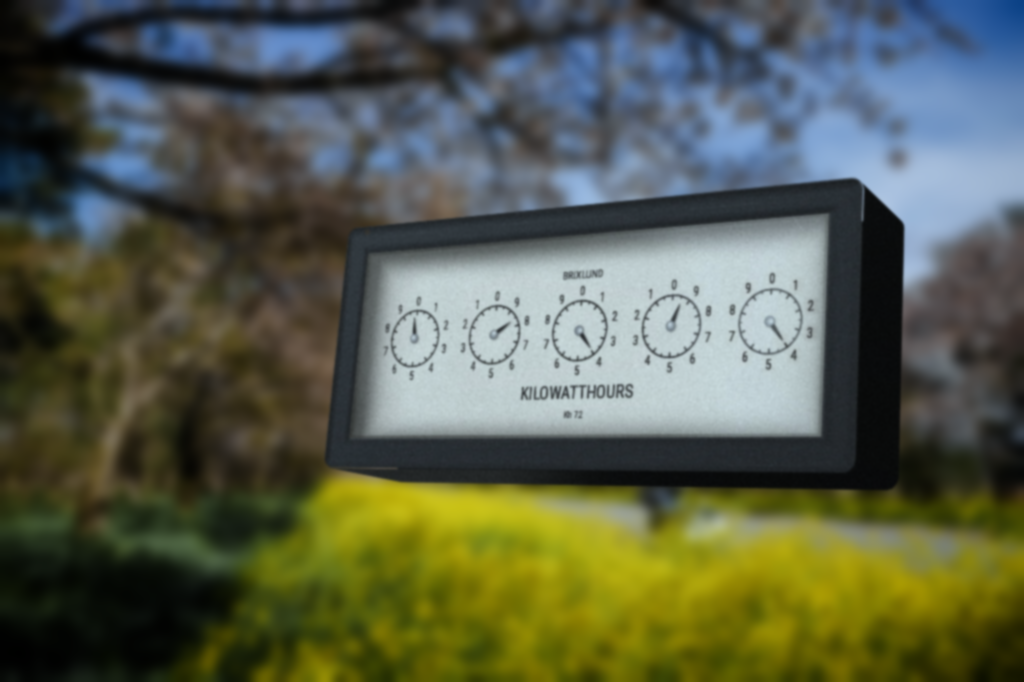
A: 98394 kWh
